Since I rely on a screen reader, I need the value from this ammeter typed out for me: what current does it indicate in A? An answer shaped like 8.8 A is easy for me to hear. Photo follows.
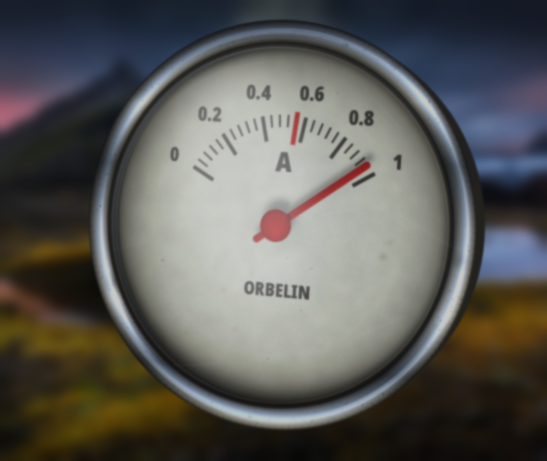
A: 0.96 A
